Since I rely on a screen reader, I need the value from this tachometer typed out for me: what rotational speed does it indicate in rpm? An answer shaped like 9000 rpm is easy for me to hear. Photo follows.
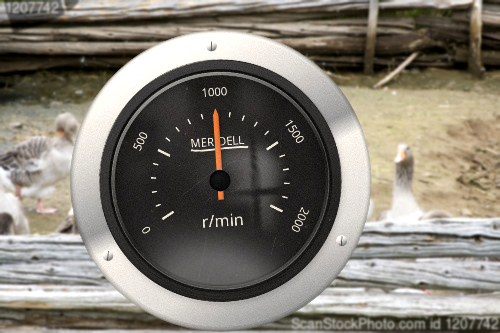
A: 1000 rpm
